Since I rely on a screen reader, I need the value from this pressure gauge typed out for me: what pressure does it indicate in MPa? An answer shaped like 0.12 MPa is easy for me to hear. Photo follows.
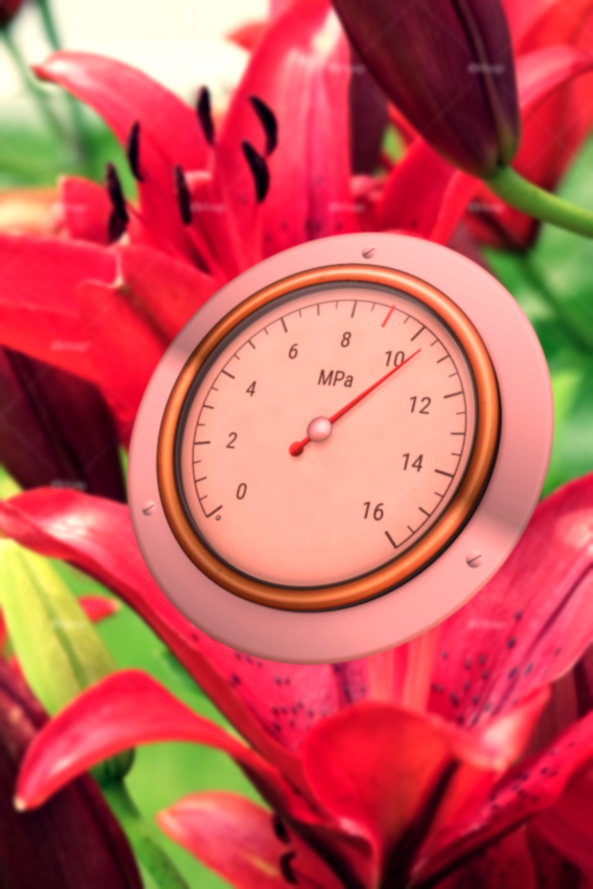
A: 10.5 MPa
